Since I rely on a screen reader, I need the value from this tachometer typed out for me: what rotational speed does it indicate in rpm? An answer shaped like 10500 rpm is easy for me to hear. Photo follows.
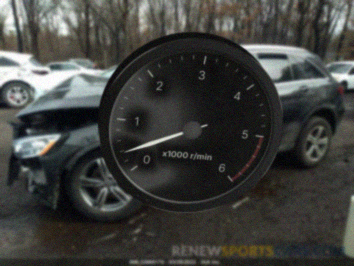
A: 400 rpm
